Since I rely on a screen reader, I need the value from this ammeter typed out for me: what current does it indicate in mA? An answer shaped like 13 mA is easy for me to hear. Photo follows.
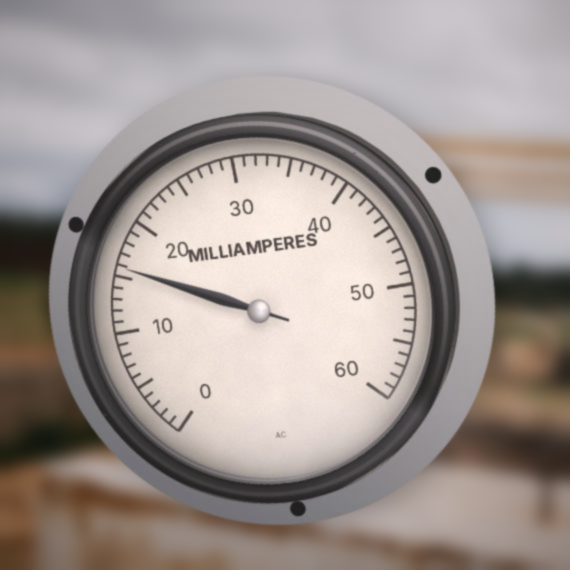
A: 16 mA
